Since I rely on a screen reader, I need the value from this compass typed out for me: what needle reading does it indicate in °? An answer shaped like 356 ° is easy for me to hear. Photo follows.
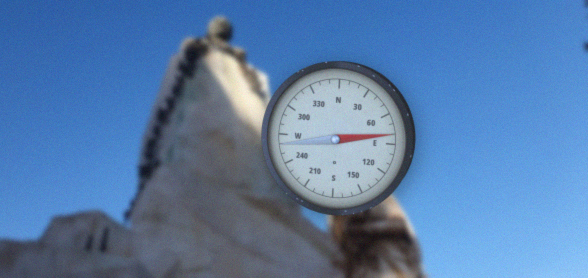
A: 80 °
